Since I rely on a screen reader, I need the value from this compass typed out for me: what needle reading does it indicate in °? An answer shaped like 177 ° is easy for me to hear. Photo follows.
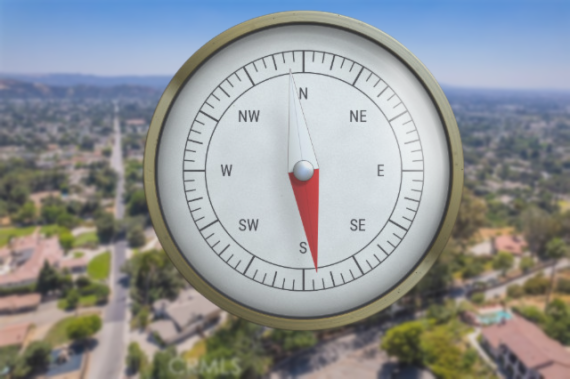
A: 172.5 °
